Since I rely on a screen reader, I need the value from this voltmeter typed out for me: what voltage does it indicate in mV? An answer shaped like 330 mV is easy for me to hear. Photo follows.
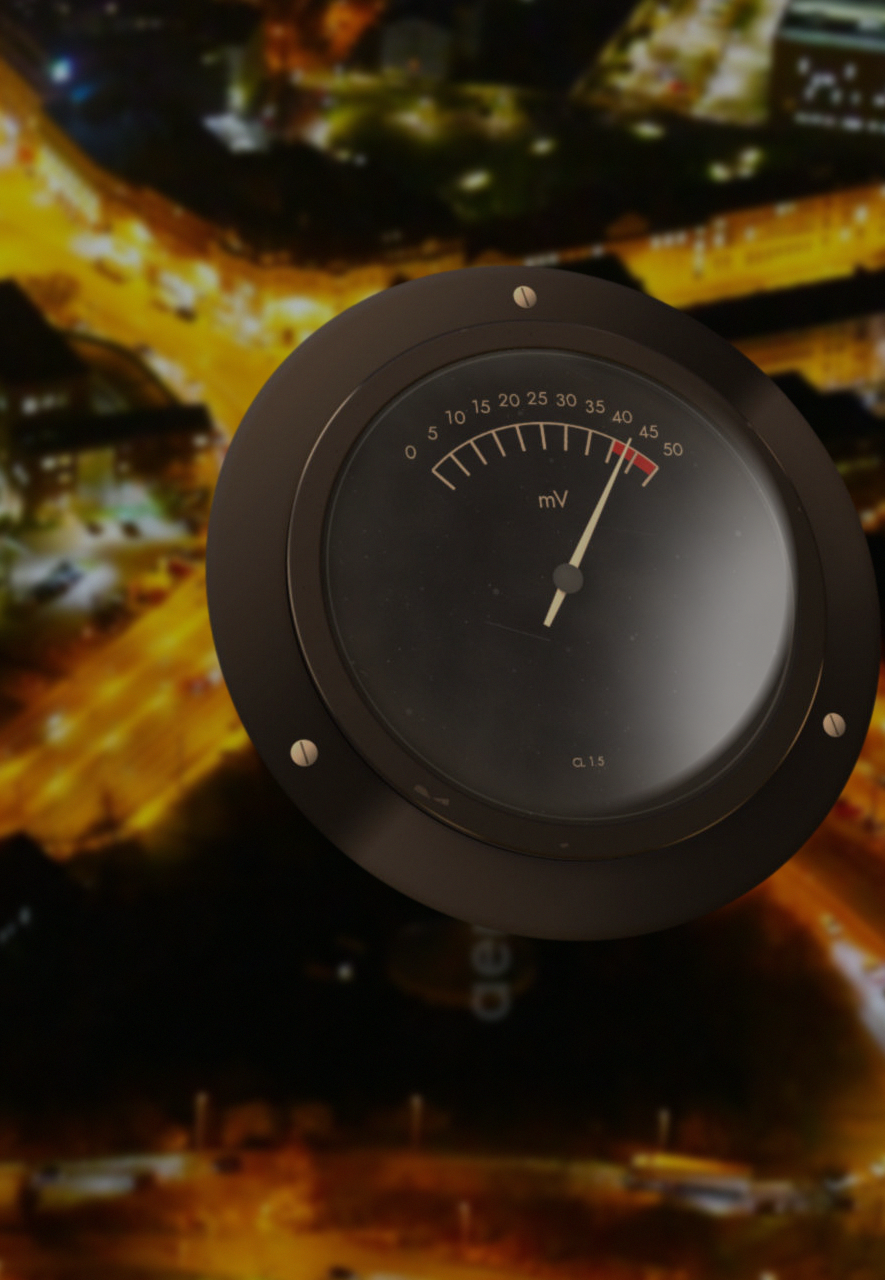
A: 42.5 mV
